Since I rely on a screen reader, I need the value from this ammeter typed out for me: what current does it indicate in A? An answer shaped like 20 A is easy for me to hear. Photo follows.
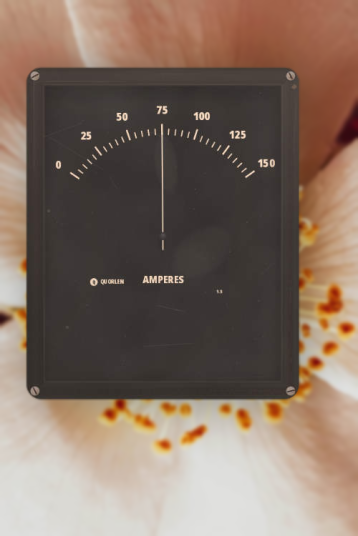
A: 75 A
